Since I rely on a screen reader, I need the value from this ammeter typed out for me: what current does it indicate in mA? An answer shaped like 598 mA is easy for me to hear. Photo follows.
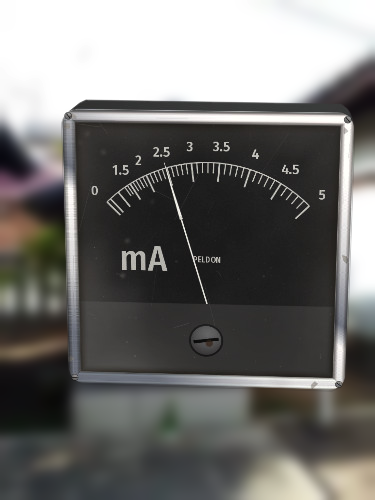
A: 2.5 mA
